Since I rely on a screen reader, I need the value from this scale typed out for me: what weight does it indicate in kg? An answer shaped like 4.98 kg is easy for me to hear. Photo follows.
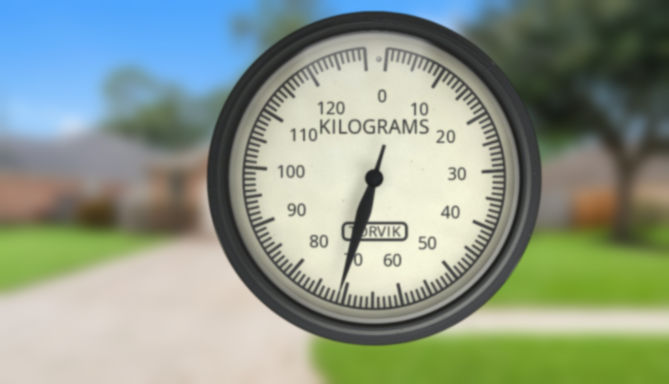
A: 71 kg
